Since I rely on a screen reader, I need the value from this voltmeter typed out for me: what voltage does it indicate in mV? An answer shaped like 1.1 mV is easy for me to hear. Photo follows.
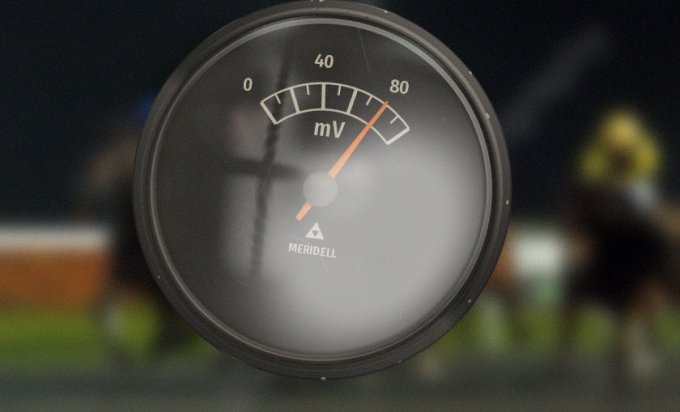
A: 80 mV
